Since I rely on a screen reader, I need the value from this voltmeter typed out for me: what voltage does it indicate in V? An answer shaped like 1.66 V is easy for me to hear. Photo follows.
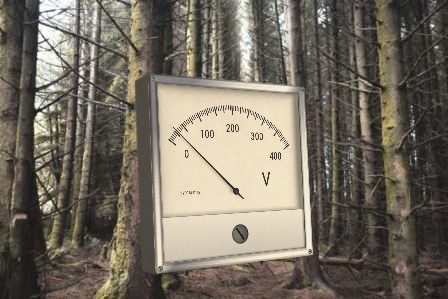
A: 25 V
